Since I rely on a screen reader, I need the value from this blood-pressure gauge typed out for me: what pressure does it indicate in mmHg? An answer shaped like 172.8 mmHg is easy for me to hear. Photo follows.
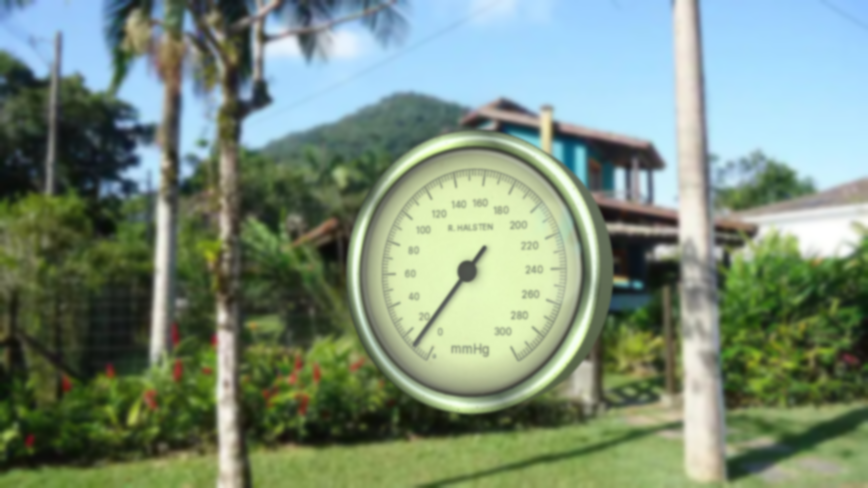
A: 10 mmHg
